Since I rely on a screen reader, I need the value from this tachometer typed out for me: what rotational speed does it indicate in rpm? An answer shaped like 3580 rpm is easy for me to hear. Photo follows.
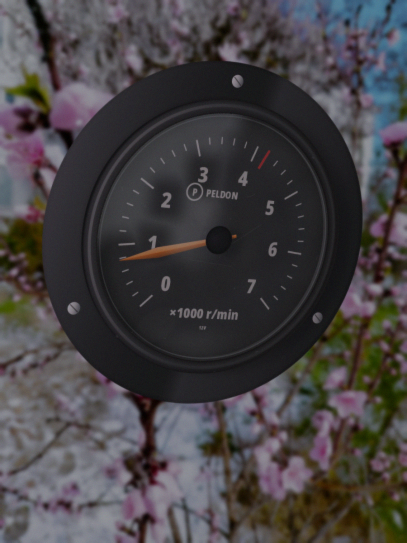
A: 800 rpm
